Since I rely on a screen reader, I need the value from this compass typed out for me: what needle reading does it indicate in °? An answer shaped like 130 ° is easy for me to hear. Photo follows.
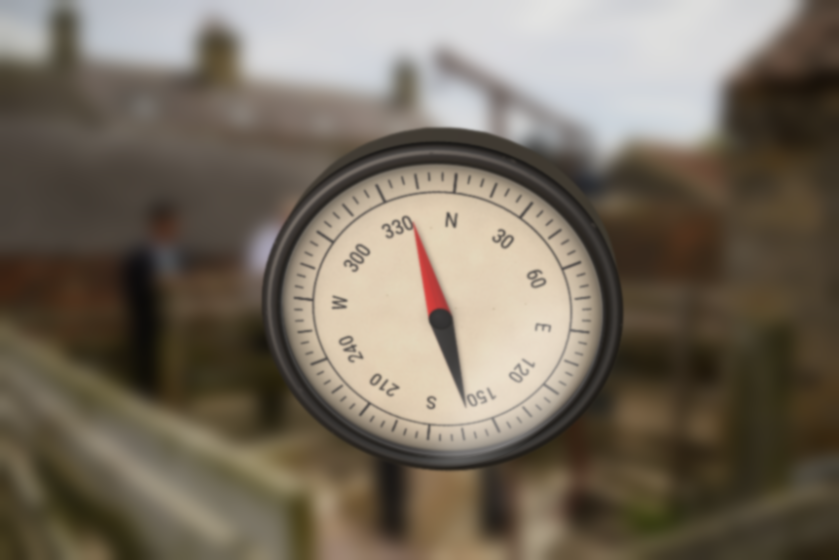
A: 340 °
